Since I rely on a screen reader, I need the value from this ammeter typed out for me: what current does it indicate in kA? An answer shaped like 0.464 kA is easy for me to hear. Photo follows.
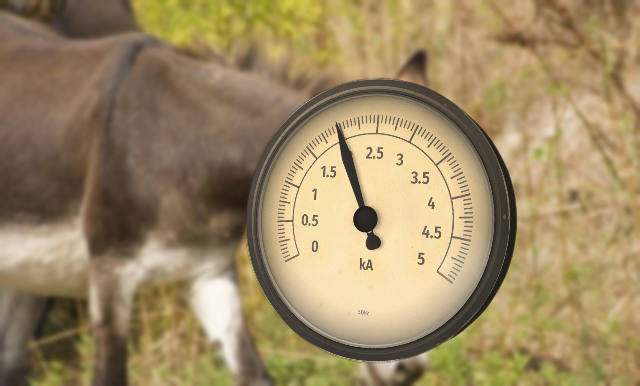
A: 2 kA
